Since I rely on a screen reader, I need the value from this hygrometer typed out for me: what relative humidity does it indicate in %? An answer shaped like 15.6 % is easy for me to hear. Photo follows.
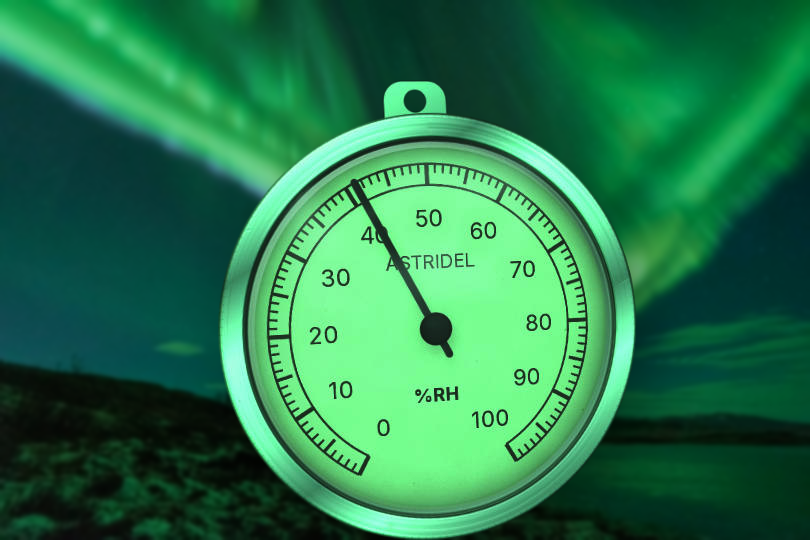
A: 41 %
